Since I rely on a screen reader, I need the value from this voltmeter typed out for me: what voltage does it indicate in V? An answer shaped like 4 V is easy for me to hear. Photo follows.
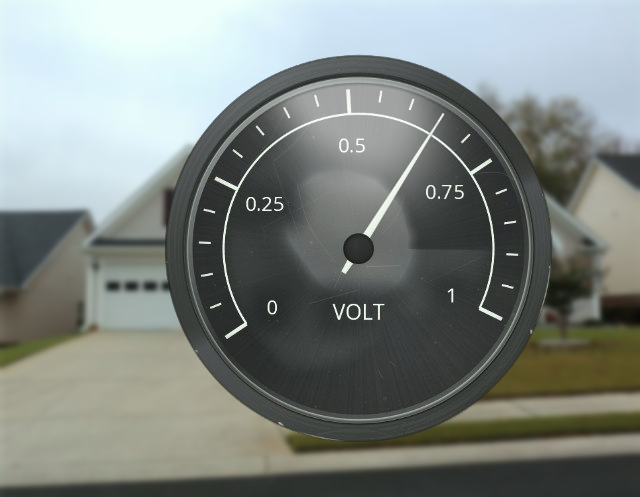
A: 0.65 V
